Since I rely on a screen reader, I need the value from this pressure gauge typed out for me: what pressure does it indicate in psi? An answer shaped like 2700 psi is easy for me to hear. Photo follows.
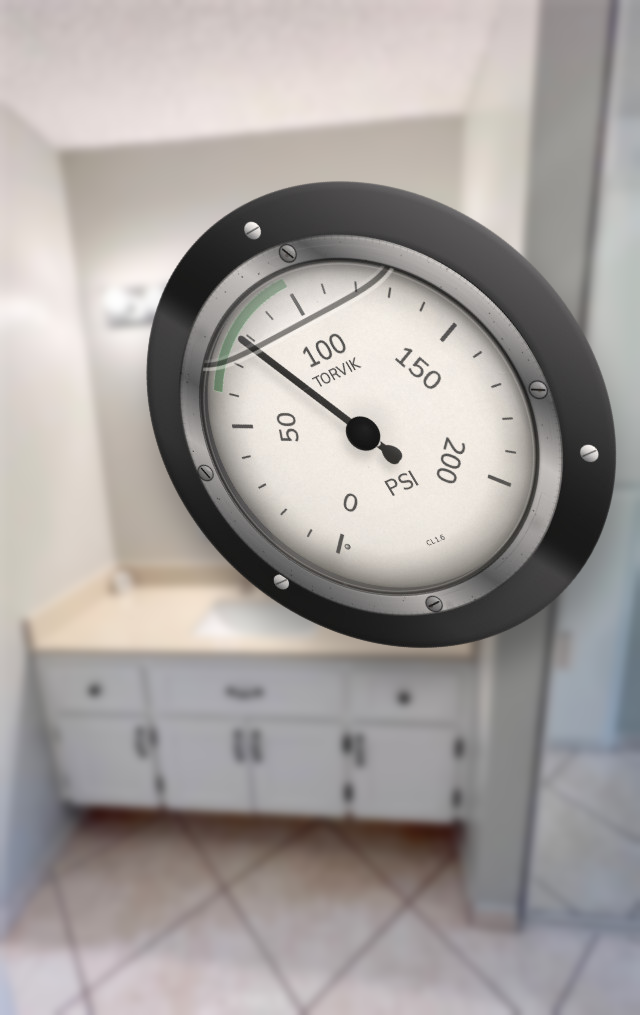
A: 80 psi
